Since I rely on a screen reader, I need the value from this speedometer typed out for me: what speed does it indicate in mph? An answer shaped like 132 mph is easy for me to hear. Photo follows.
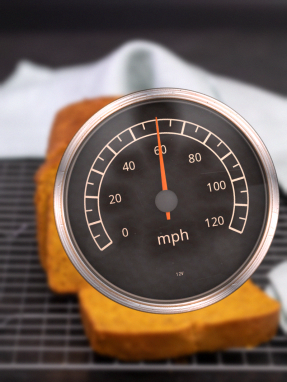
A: 60 mph
